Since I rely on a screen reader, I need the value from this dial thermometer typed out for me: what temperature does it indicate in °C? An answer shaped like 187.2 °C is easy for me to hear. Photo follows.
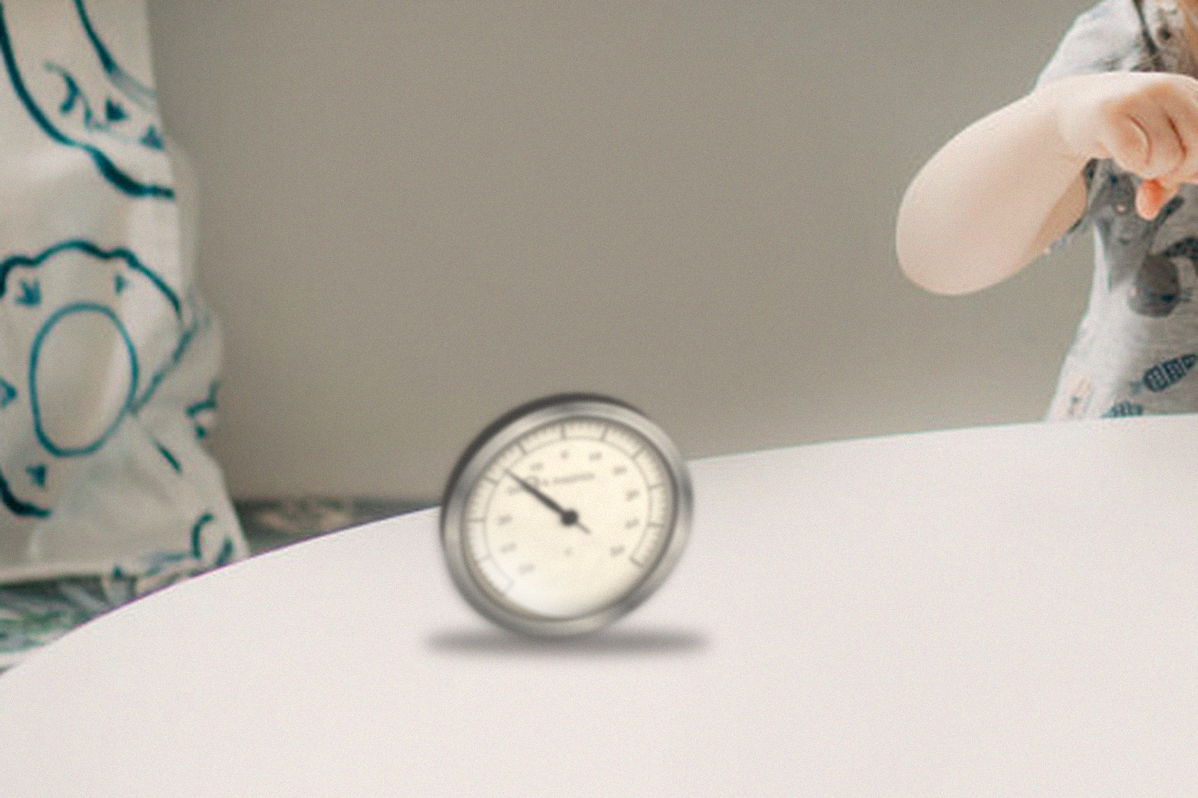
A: -16 °C
